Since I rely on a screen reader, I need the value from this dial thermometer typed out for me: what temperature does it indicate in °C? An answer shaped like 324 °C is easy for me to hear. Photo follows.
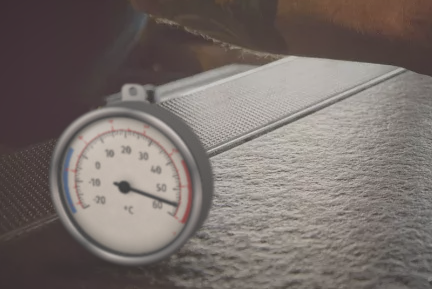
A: 55 °C
